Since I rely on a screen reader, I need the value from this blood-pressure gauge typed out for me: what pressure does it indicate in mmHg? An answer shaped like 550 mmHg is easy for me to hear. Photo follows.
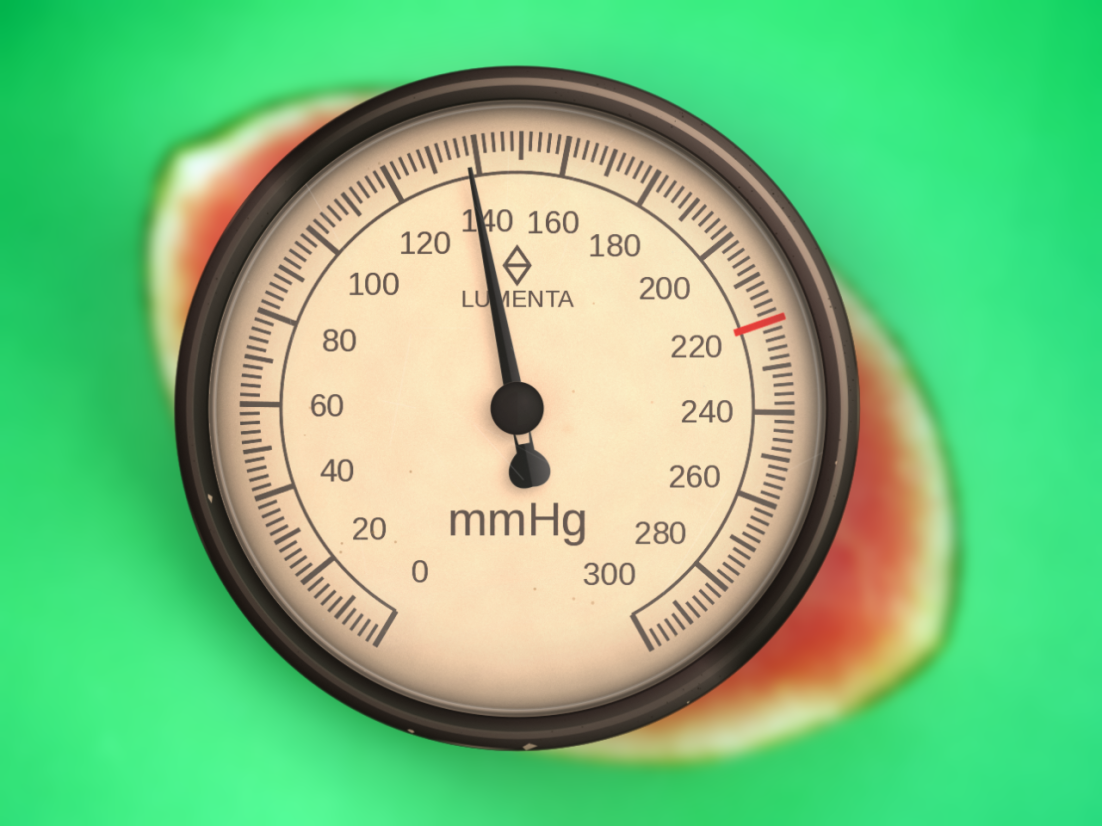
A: 138 mmHg
